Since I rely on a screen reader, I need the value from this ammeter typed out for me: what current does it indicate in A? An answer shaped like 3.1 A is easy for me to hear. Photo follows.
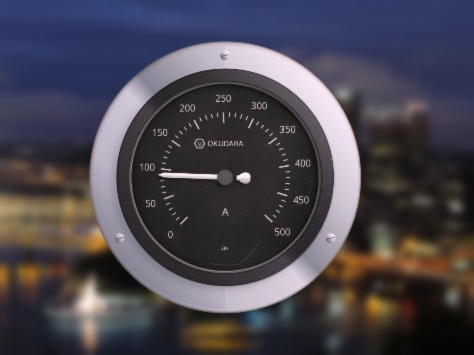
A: 90 A
